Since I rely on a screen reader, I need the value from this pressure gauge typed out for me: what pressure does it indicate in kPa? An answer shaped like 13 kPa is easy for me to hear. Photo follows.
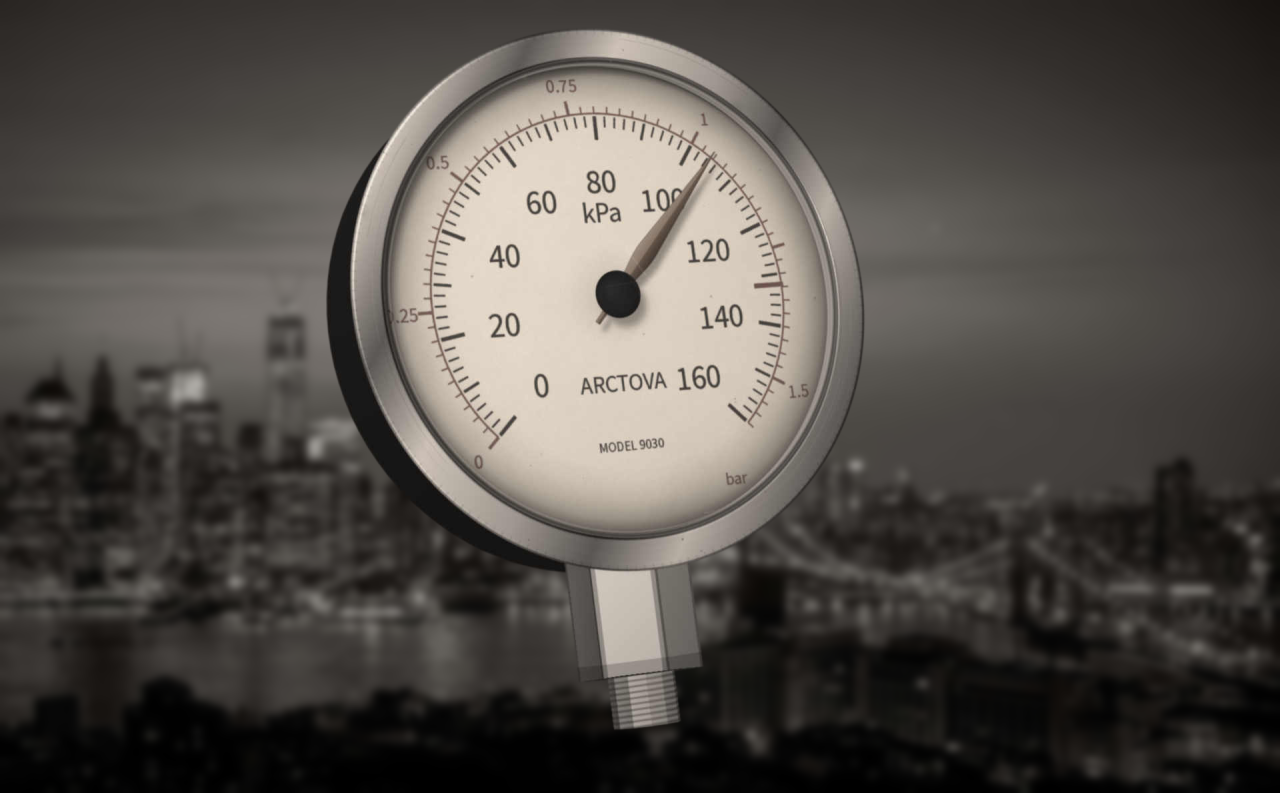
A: 104 kPa
